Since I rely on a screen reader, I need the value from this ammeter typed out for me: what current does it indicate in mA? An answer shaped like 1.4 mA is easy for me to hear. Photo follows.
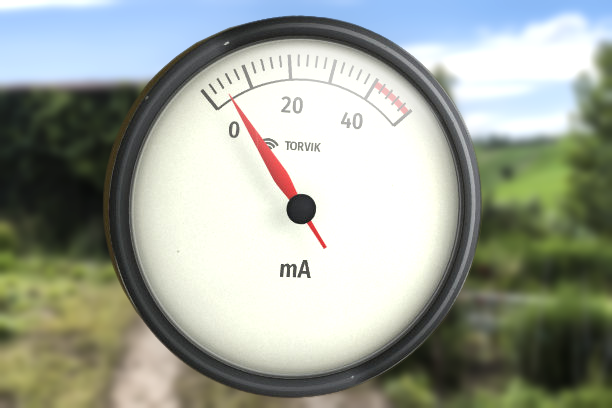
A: 4 mA
